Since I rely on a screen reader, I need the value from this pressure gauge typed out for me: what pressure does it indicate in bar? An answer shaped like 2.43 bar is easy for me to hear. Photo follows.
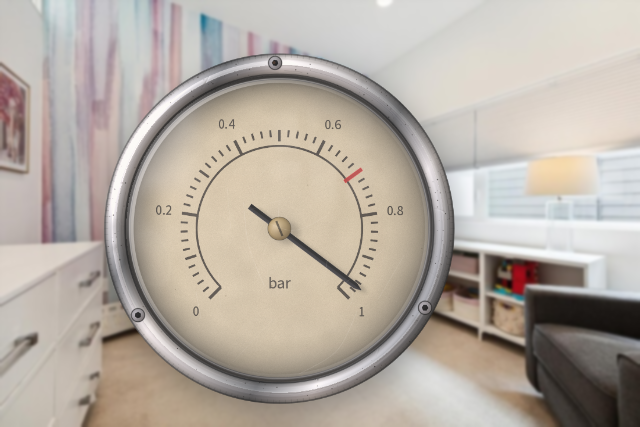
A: 0.97 bar
